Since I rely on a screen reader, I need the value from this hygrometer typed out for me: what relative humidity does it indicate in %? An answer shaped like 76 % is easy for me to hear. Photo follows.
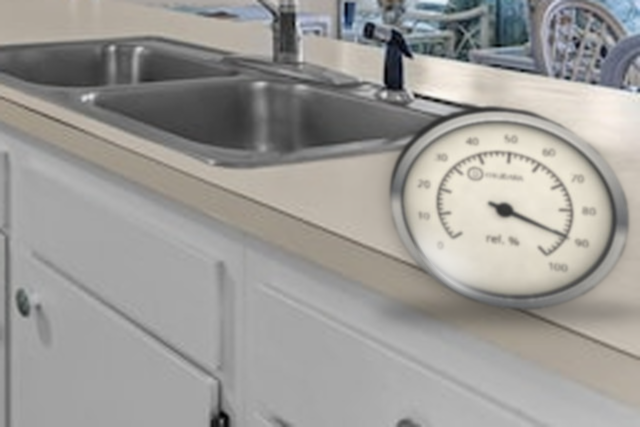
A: 90 %
